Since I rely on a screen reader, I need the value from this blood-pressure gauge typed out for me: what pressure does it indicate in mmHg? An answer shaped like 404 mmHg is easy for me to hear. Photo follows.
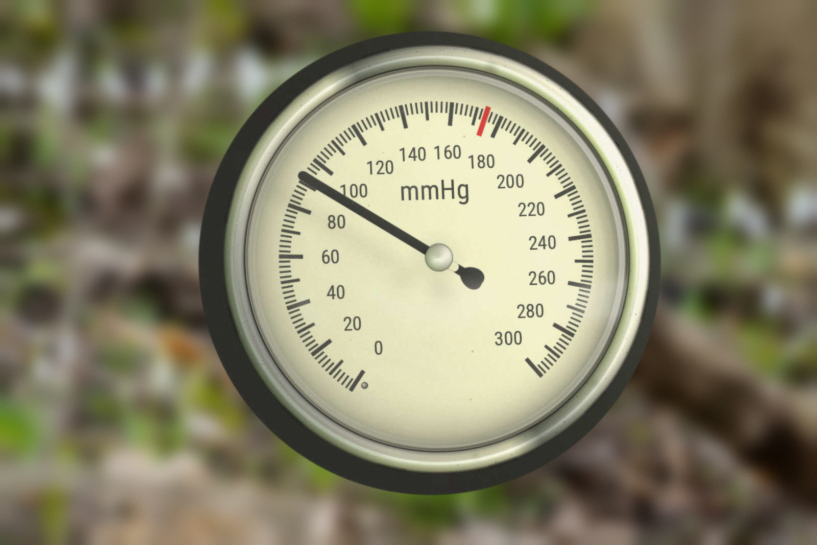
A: 92 mmHg
